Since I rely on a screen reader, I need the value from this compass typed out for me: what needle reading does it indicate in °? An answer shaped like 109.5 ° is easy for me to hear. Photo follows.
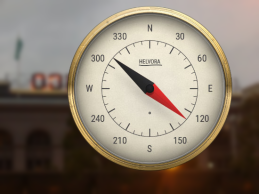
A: 130 °
